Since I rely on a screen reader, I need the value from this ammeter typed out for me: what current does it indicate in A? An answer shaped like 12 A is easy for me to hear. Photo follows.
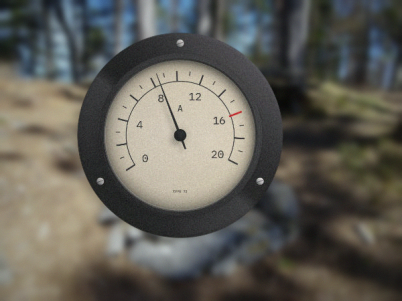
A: 8.5 A
